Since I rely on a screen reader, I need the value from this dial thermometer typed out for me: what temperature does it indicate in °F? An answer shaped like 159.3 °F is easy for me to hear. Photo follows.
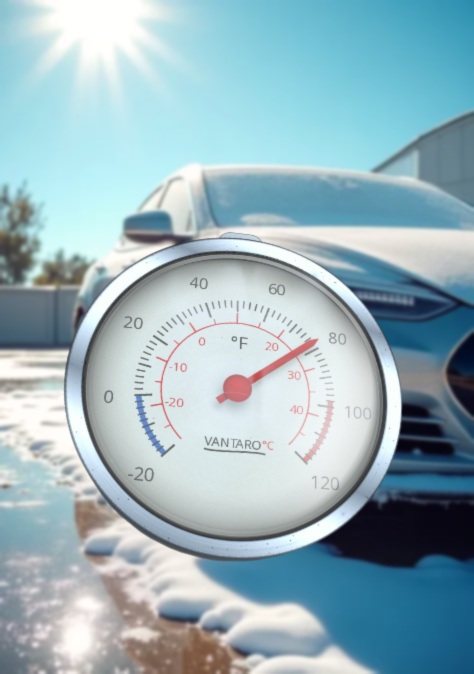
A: 78 °F
